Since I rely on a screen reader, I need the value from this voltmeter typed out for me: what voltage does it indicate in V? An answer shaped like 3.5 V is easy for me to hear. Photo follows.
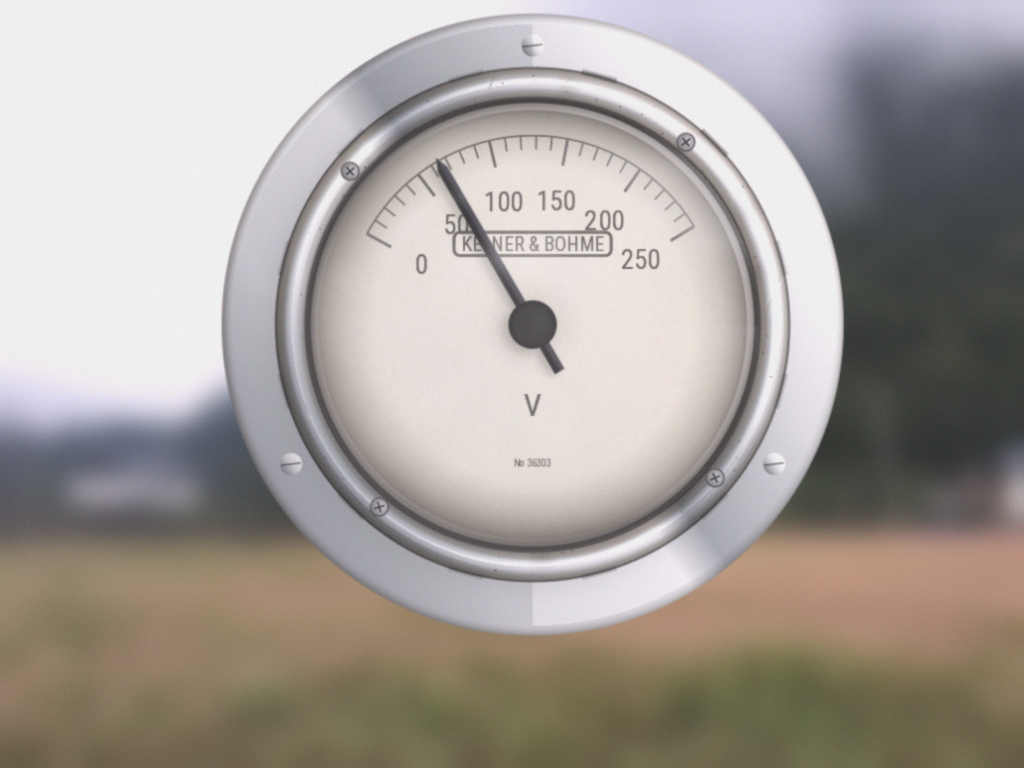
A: 65 V
